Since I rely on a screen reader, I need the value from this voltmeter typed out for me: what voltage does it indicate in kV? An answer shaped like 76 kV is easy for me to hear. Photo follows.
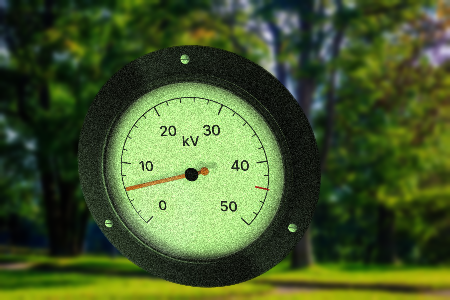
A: 6 kV
